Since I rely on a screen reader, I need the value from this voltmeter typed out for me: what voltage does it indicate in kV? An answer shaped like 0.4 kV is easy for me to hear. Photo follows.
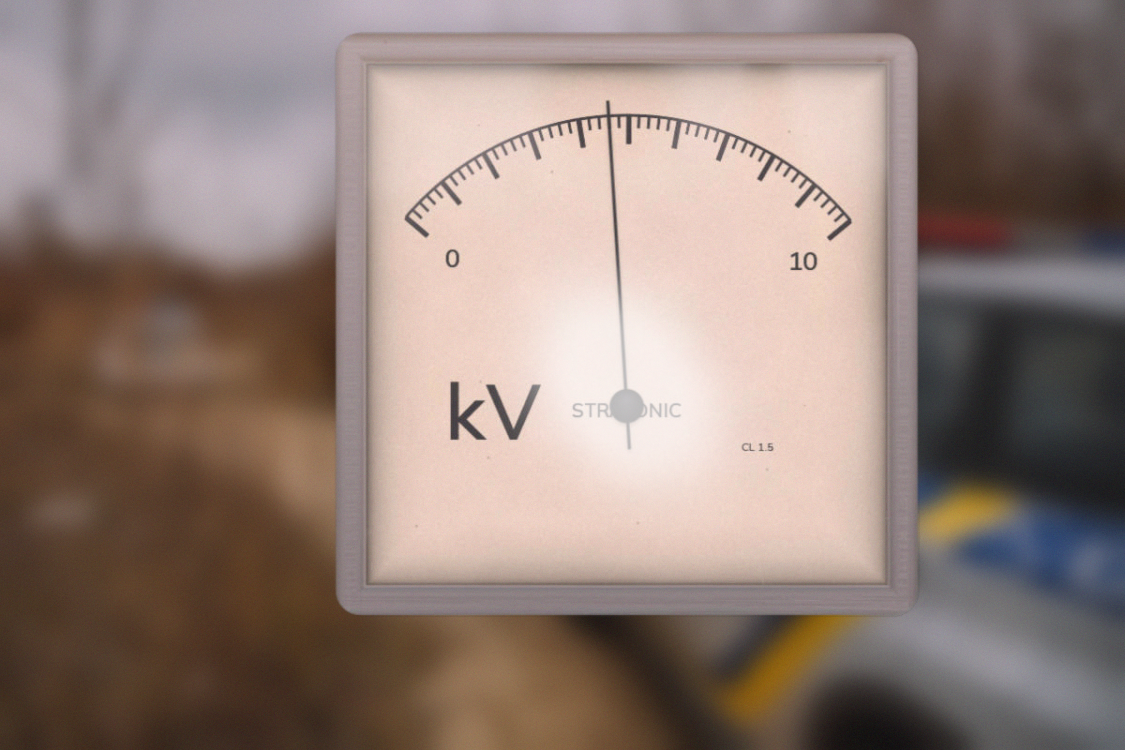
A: 4.6 kV
